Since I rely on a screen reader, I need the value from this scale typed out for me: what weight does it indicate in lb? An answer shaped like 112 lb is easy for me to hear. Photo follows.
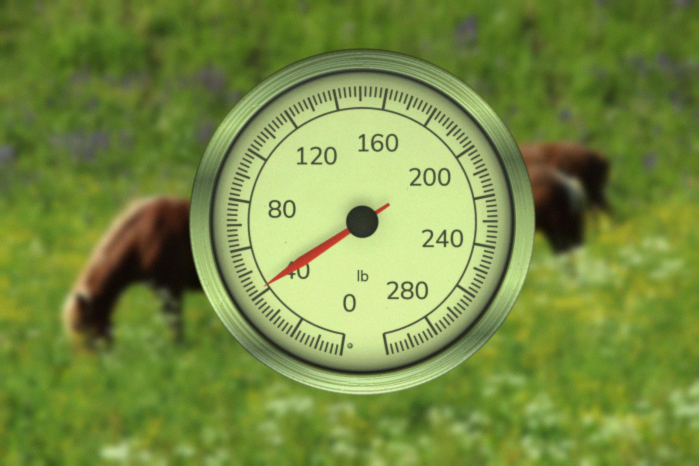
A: 42 lb
